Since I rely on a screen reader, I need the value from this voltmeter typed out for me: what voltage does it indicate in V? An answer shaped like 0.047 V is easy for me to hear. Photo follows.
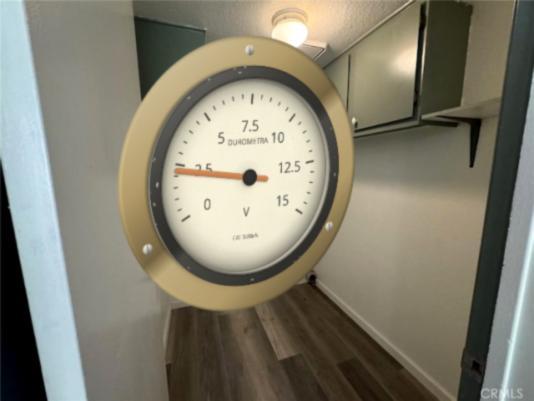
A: 2.25 V
